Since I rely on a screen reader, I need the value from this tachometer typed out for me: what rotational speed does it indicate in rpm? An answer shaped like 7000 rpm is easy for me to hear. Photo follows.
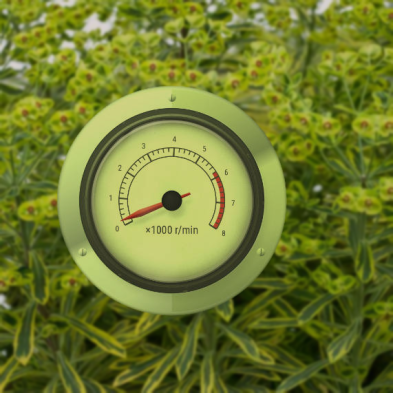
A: 200 rpm
